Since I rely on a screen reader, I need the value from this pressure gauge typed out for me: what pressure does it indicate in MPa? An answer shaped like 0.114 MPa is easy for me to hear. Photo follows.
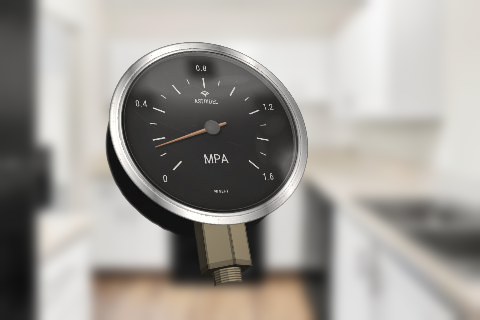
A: 0.15 MPa
